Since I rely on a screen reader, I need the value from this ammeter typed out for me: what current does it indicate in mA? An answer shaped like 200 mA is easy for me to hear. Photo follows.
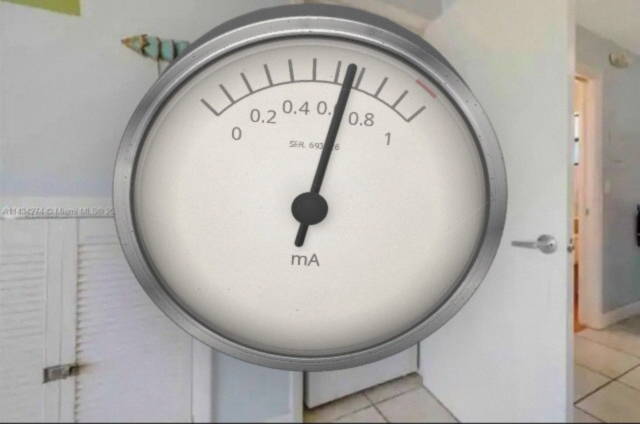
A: 0.65 mA
